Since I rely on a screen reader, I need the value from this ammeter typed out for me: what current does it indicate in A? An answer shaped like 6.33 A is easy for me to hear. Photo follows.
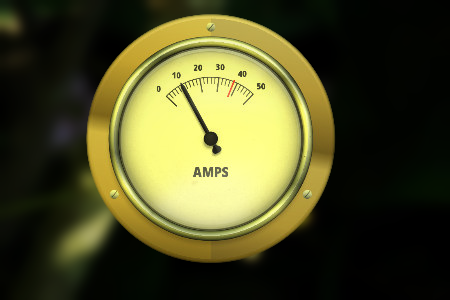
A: 10 A
